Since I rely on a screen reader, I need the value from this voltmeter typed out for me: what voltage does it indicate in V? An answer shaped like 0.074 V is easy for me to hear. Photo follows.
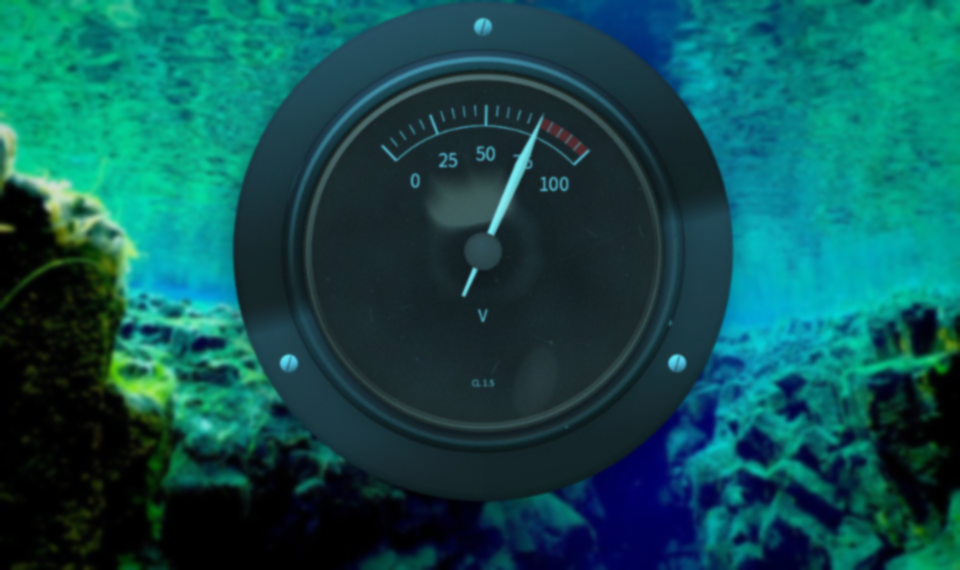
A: 75 V
